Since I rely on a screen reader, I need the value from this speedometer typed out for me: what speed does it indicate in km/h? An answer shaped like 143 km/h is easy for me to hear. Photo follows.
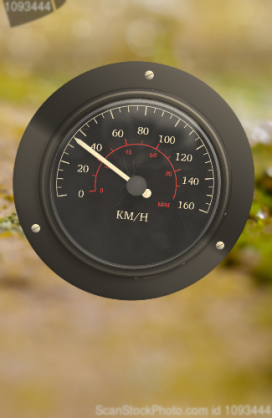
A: 35 km/h
